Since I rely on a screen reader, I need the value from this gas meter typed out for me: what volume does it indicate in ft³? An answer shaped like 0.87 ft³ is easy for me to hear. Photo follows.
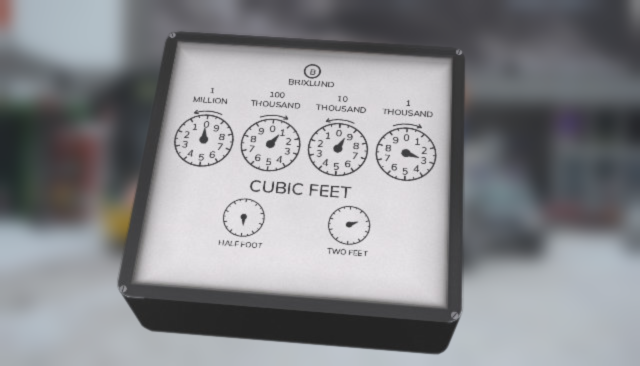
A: 9300 ft³
